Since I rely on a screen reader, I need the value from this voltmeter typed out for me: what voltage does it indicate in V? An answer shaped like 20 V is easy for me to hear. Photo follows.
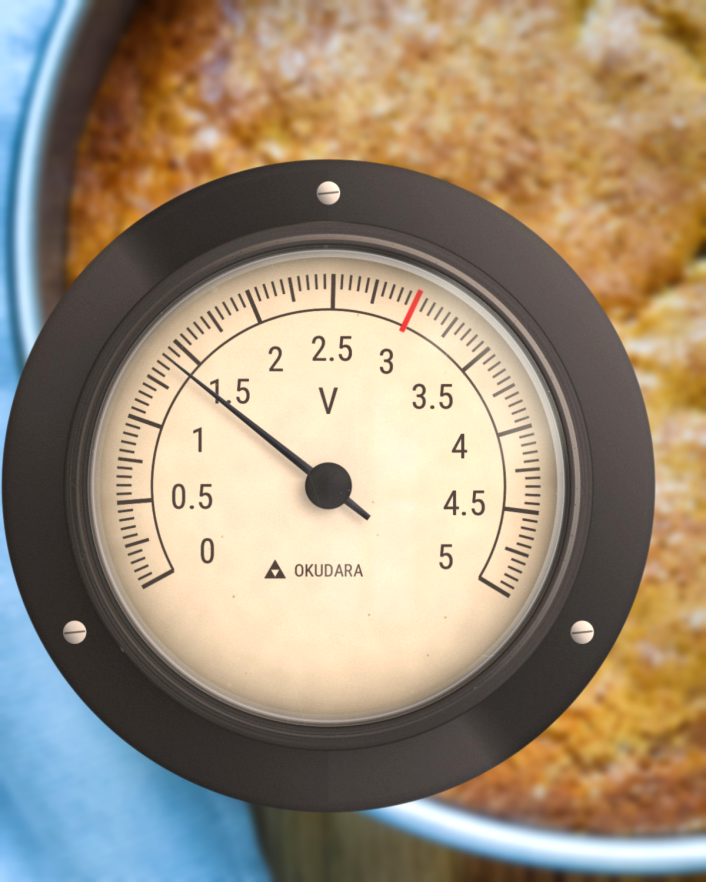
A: 1.4 V
